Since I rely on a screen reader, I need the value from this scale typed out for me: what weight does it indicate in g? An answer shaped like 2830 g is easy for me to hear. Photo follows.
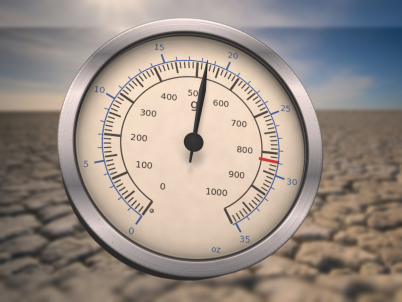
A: 520 g
